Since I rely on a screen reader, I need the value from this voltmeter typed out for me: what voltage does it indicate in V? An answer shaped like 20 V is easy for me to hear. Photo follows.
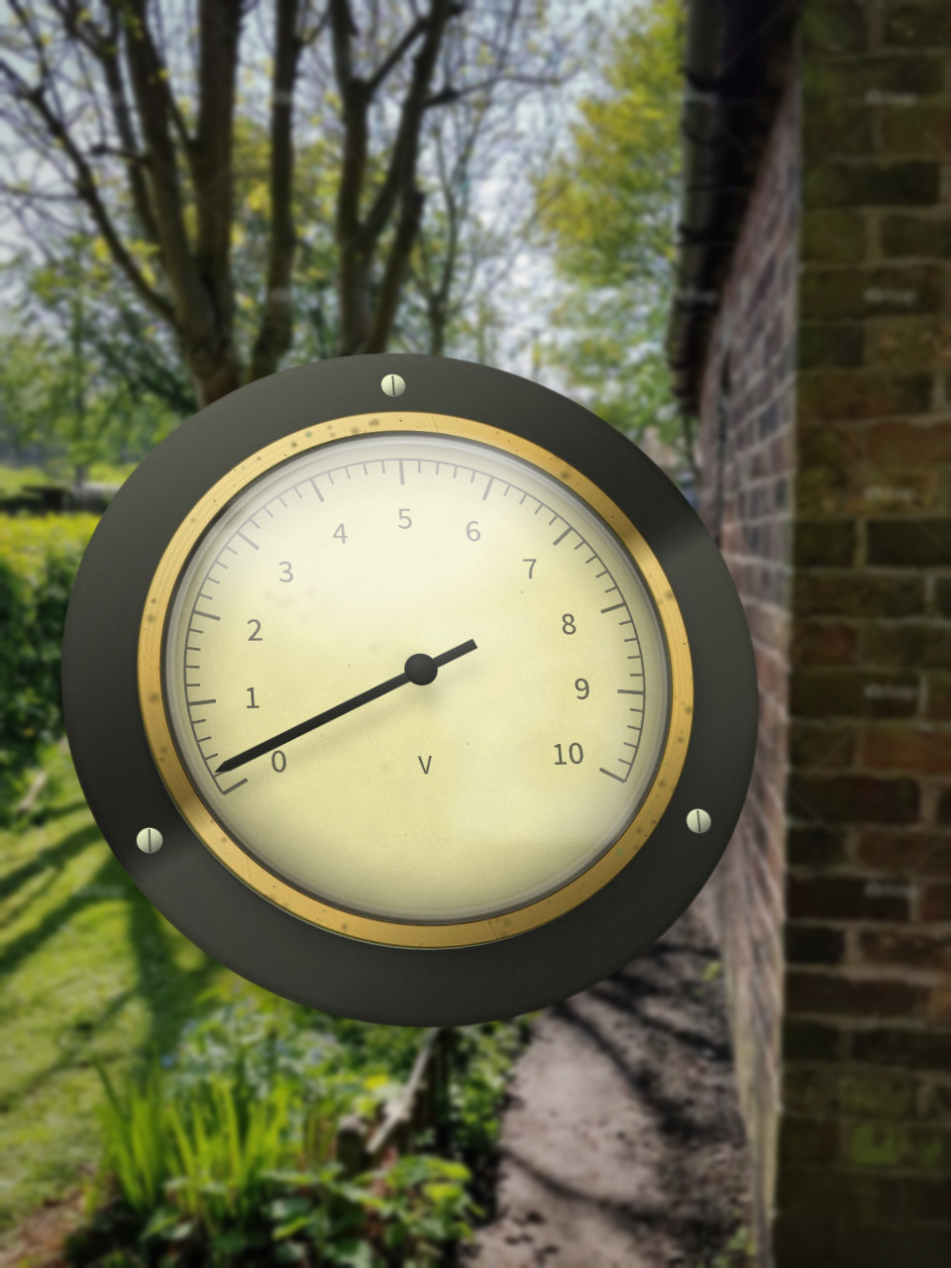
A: 0.2 V
